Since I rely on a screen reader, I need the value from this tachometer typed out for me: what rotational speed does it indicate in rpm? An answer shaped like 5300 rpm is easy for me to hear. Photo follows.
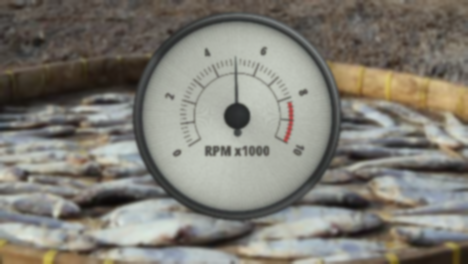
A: 5000 rpm
